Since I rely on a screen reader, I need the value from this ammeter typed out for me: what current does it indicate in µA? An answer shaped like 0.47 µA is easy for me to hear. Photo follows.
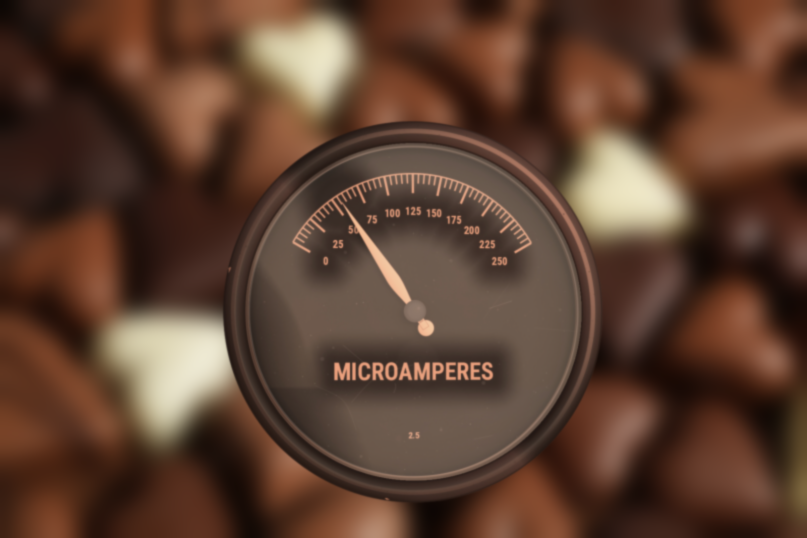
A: 55 µA
